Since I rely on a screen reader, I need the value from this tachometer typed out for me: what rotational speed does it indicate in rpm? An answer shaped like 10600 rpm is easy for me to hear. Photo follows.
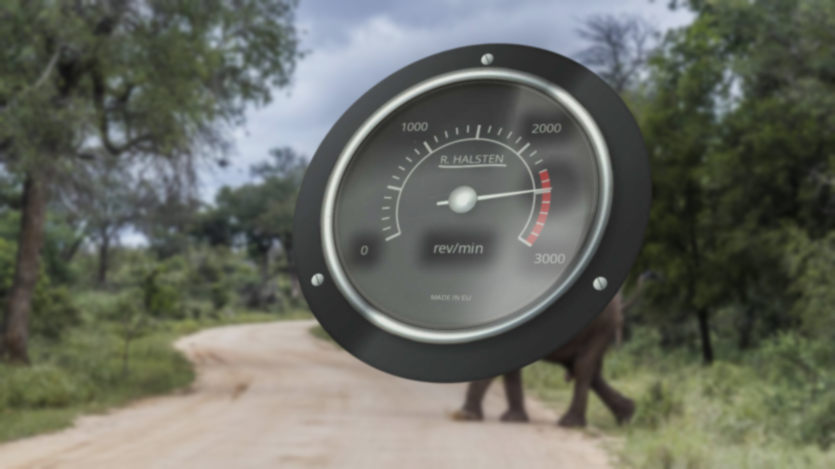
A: 2500 rpm
